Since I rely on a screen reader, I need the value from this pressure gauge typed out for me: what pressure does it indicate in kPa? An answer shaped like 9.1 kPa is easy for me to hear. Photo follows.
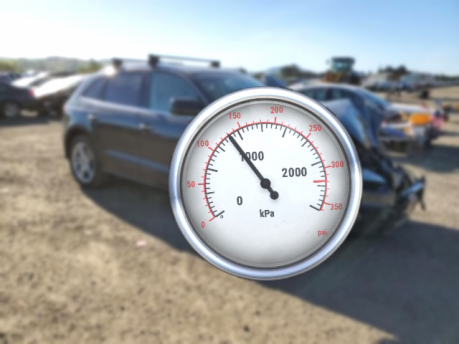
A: 900 kPa
